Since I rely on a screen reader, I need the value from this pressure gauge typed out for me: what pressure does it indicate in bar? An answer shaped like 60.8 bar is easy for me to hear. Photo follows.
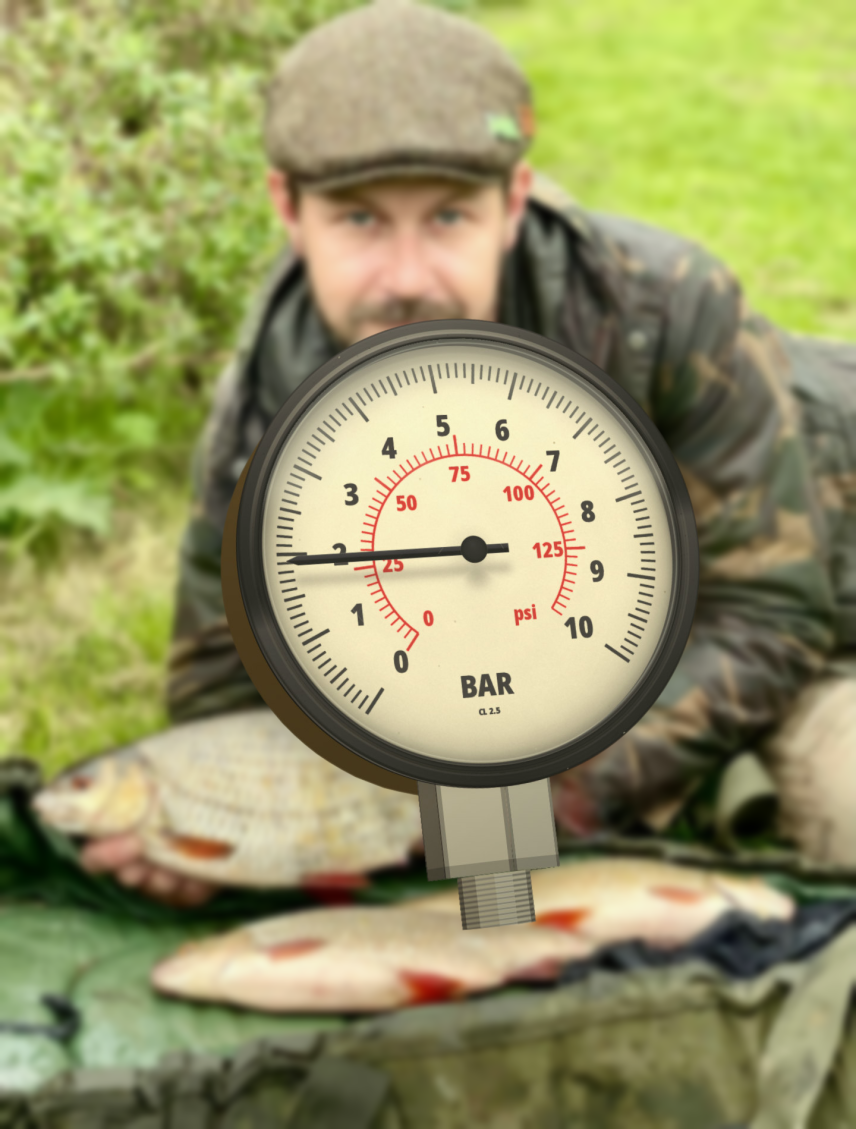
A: 1.9 bar
